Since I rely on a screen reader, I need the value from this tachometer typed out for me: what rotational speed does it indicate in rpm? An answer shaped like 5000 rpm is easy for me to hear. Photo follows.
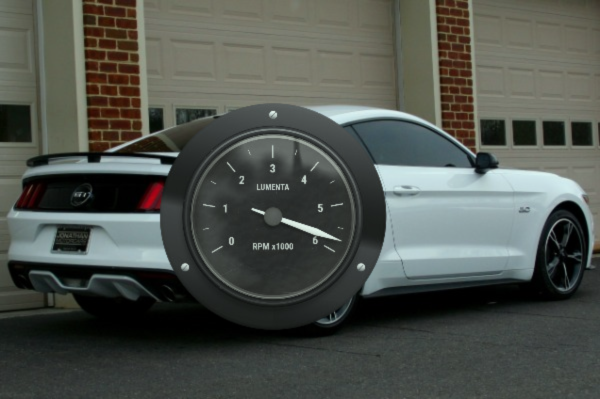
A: 5750 rpm
